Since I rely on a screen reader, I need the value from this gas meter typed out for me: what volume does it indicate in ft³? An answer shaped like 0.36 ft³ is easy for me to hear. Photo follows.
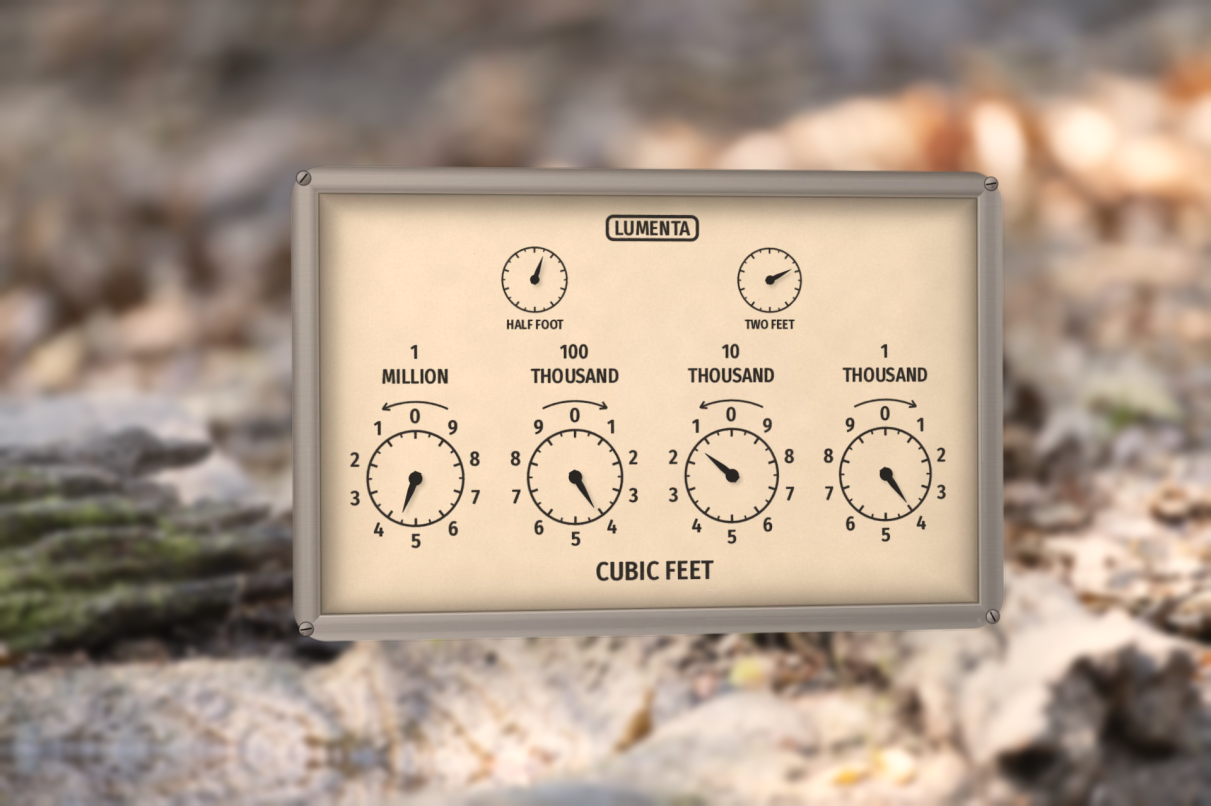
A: 441400 ft³
